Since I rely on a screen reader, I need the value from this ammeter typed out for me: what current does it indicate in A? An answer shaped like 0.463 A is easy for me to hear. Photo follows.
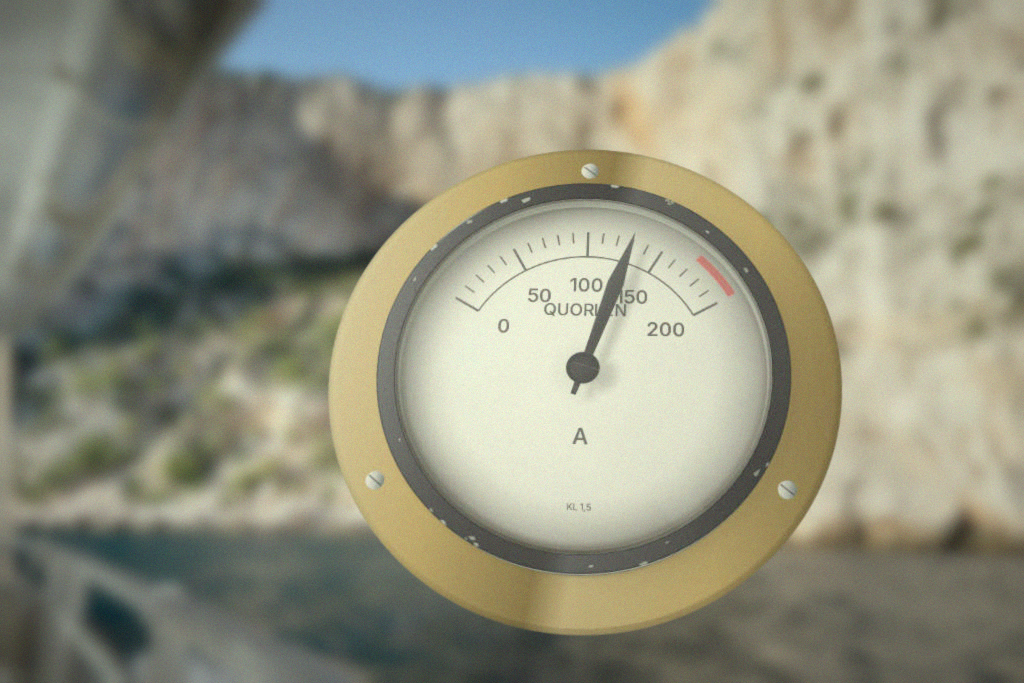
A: 130 A
